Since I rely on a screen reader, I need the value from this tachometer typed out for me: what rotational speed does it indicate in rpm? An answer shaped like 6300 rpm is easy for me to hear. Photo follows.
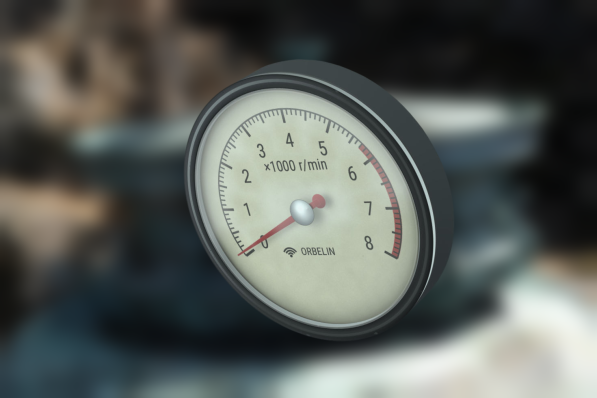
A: 100 rpm
